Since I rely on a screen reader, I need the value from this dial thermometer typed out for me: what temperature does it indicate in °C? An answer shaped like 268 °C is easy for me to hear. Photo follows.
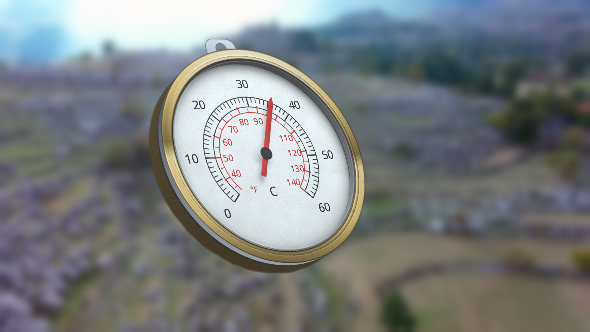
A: 35 °C
